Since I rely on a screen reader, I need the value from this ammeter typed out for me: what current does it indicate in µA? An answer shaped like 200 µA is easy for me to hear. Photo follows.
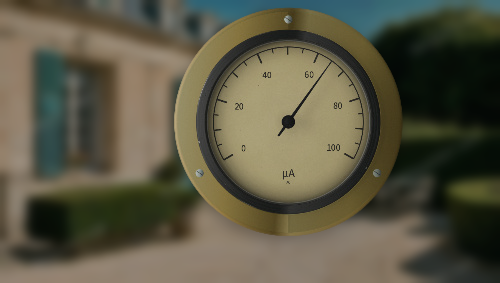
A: 65 µA
